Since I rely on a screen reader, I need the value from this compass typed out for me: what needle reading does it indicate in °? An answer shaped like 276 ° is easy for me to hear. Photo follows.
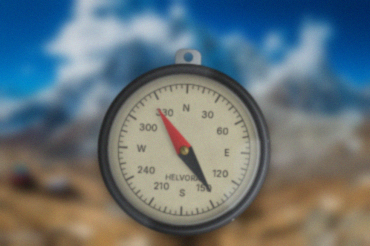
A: 325 °
